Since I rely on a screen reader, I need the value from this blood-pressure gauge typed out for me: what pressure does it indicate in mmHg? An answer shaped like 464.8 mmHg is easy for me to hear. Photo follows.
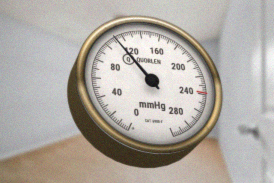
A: 110 mmHg
